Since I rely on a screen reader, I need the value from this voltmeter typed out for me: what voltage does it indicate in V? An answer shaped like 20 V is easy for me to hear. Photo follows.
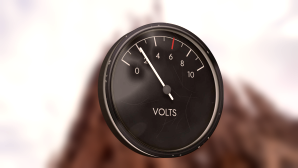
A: 2 V
